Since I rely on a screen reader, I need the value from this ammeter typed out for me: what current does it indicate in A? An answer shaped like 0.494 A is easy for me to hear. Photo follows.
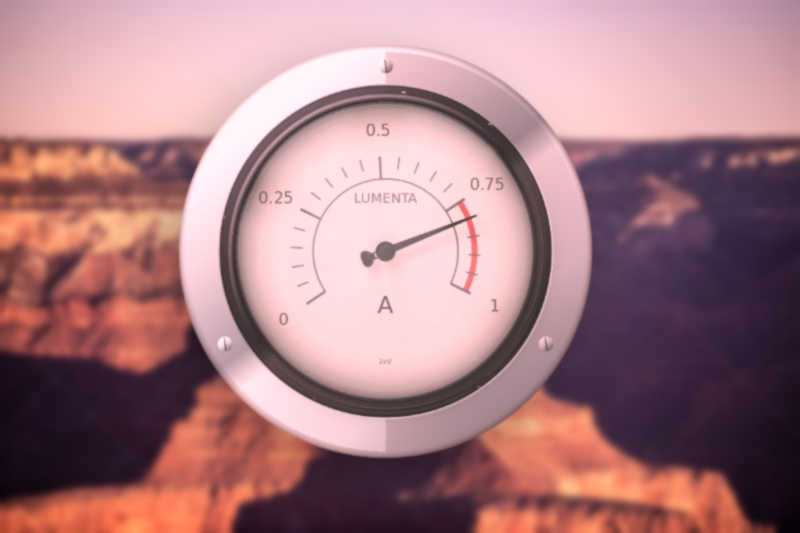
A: 0.8 A
